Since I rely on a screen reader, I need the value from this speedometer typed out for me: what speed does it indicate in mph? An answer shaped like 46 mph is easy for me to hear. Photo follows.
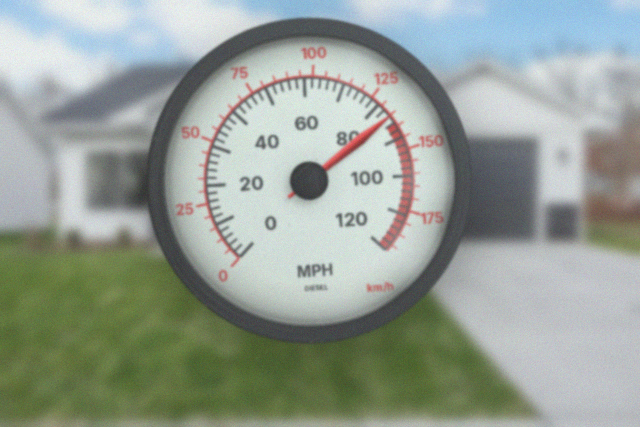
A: 84 mph
